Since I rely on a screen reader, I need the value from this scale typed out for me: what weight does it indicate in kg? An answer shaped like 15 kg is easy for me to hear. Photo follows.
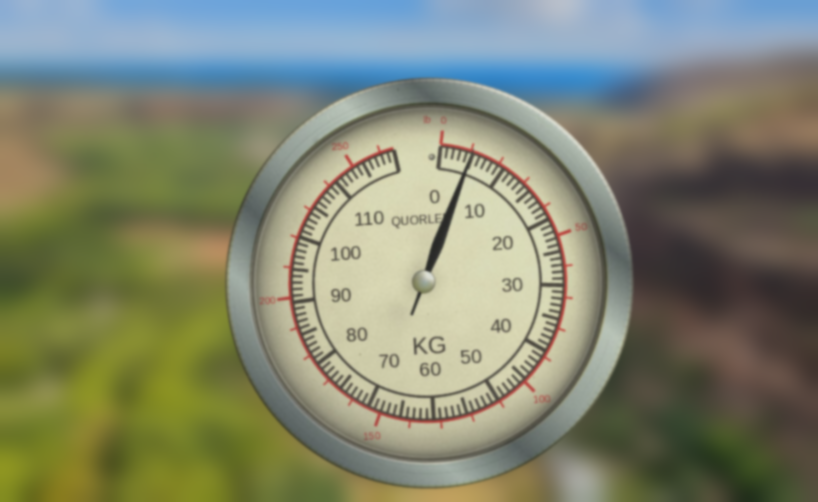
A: 5 kg
